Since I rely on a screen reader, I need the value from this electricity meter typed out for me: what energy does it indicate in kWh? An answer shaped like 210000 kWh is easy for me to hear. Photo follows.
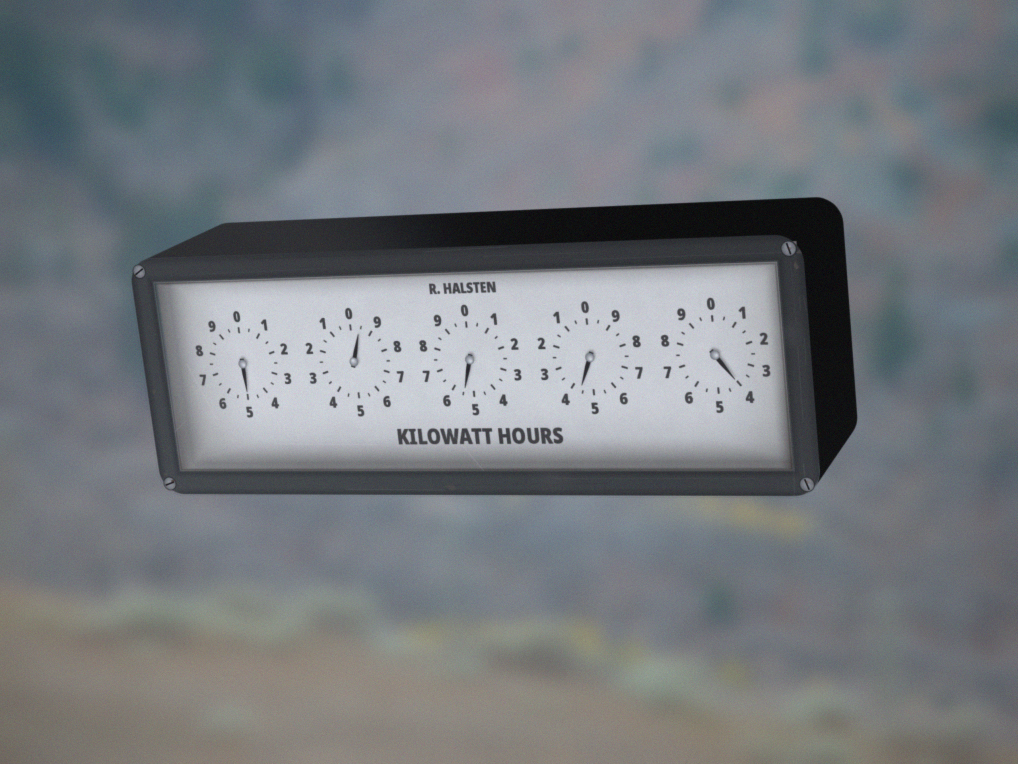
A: 49544 kWh
